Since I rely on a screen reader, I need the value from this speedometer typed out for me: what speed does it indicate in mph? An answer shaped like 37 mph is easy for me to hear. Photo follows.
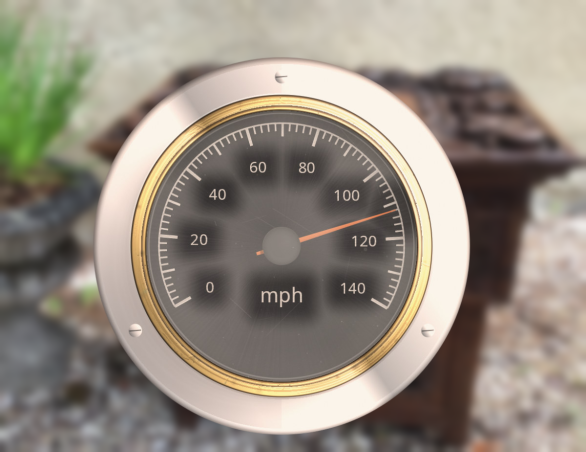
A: 112 mph
